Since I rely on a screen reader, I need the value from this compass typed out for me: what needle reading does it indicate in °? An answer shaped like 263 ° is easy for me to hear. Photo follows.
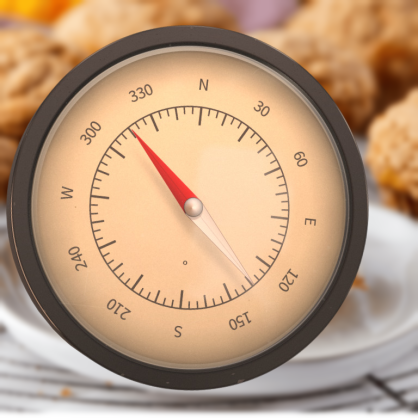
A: 315 °
